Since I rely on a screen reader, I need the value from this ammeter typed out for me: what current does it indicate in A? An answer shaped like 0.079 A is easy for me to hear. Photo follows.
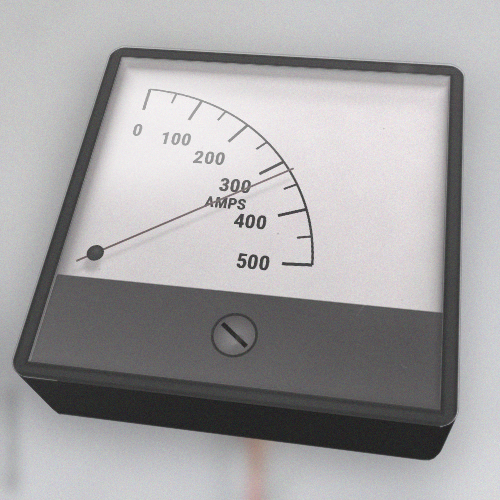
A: 325 A
